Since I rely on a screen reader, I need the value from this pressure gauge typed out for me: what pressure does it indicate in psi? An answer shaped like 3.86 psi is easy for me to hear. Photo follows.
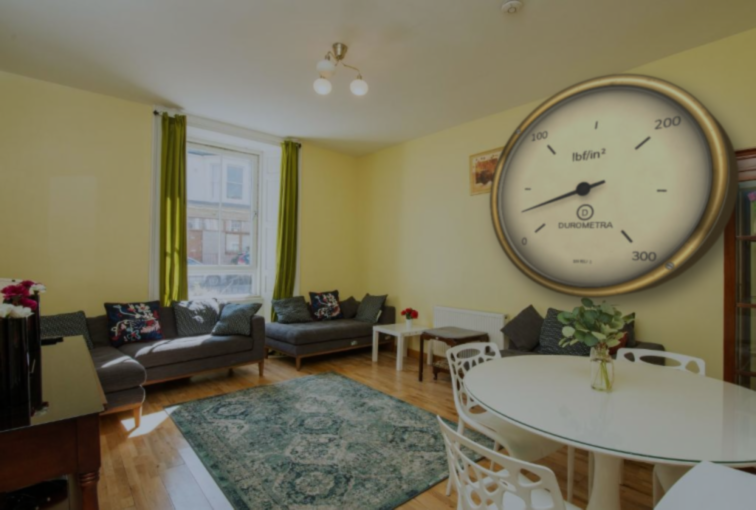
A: 25 psi
